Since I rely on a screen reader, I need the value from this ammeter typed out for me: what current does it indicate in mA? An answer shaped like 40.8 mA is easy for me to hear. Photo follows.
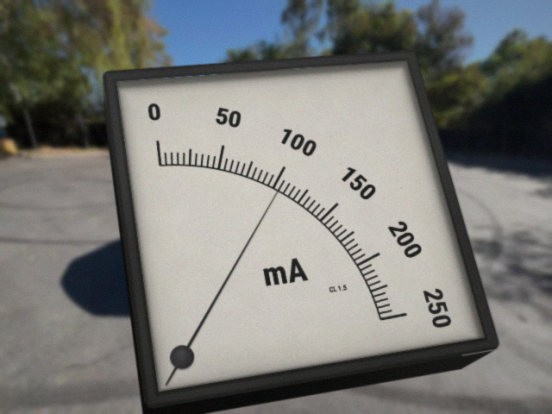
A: 105 mA
